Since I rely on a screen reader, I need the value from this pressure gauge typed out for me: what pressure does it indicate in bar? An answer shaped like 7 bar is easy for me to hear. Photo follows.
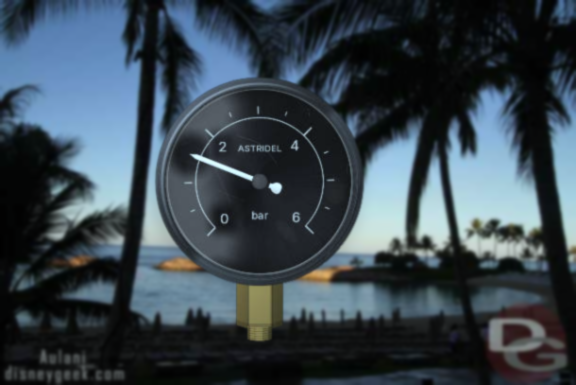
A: 1.5 bar
